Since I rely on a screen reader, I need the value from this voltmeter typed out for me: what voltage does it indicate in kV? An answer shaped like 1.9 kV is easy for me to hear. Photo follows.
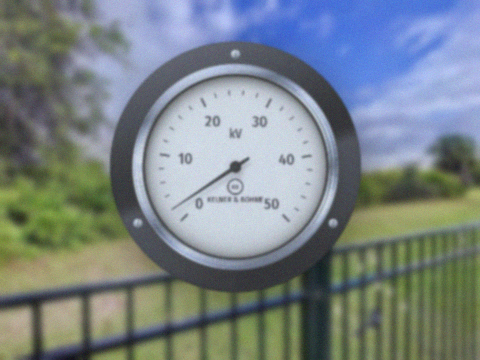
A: 2 kV
